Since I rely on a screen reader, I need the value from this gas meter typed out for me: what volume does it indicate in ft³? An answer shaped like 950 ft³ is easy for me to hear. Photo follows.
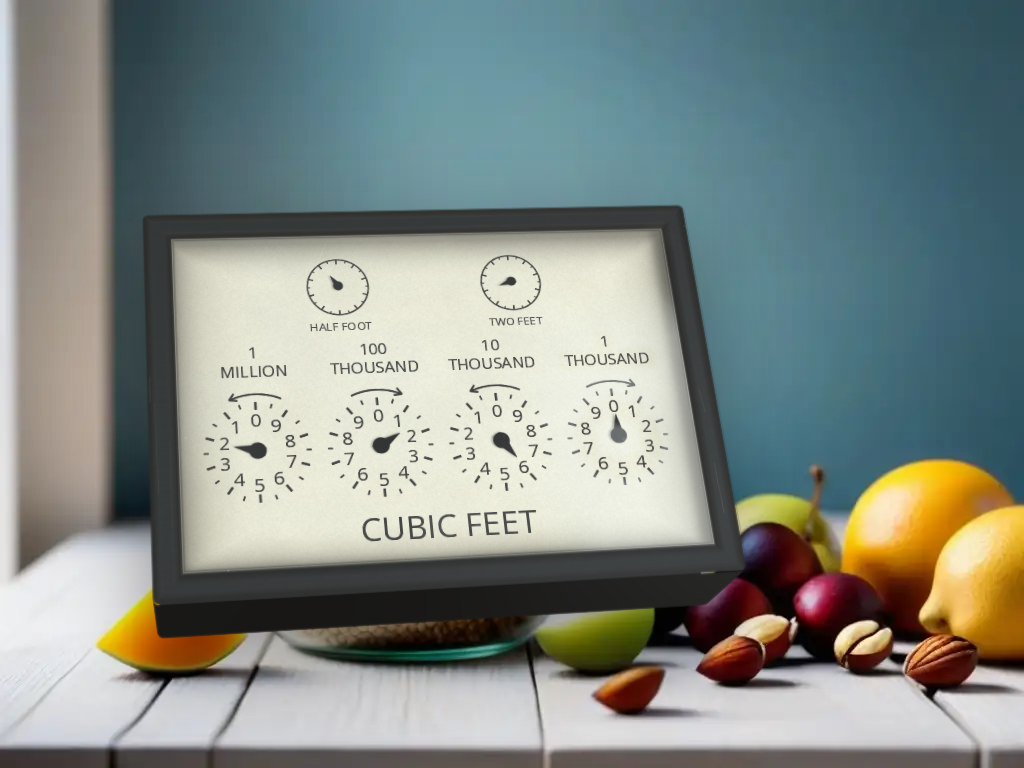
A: 216000 ft³
